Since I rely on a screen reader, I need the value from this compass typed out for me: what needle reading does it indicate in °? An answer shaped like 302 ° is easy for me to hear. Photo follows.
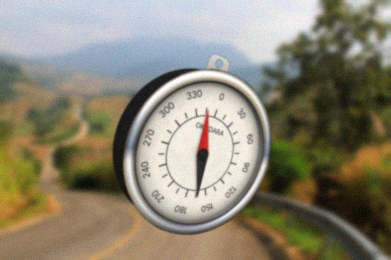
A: 345 °
